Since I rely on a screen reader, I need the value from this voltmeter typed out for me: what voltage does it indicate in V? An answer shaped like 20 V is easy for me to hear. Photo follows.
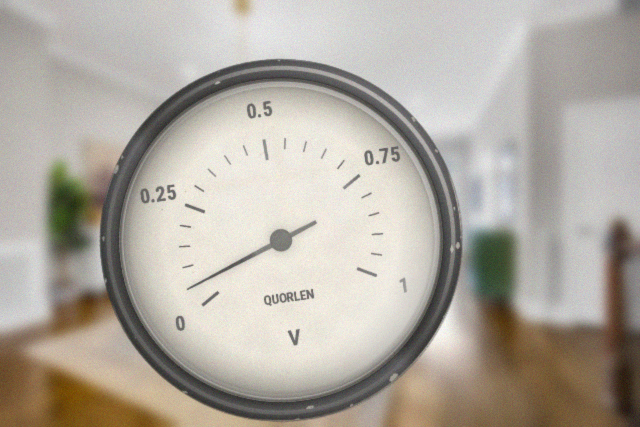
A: 0.05 V
